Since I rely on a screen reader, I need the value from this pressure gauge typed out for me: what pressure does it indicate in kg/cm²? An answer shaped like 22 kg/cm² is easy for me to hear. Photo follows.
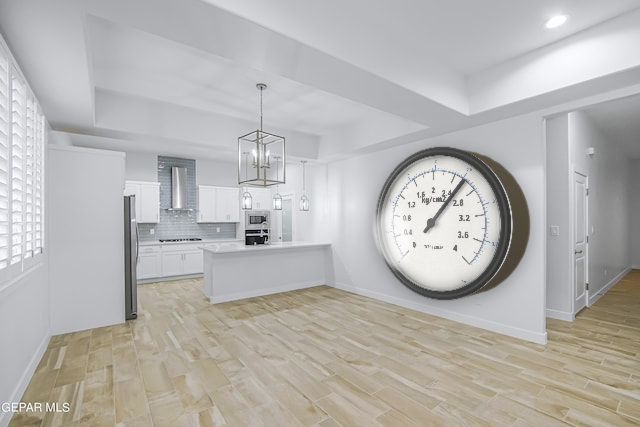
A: 2.6 kg/cm²
